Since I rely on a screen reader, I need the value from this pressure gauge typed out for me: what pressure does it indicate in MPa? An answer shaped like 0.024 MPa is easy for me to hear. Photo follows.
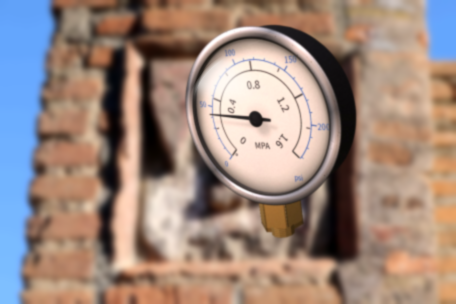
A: 0.3 MPa
